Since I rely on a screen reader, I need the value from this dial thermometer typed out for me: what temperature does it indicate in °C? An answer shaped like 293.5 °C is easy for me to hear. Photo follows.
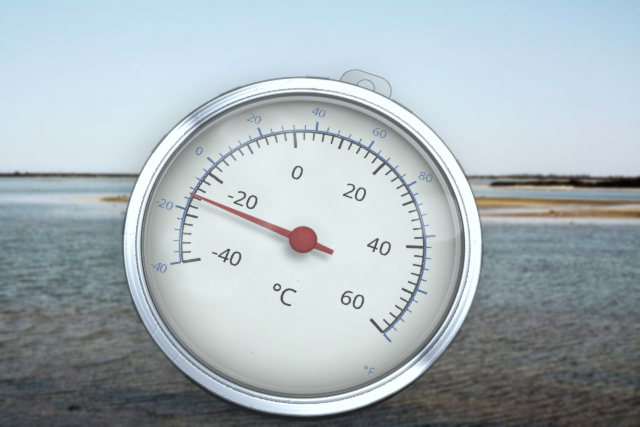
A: -26 °C
